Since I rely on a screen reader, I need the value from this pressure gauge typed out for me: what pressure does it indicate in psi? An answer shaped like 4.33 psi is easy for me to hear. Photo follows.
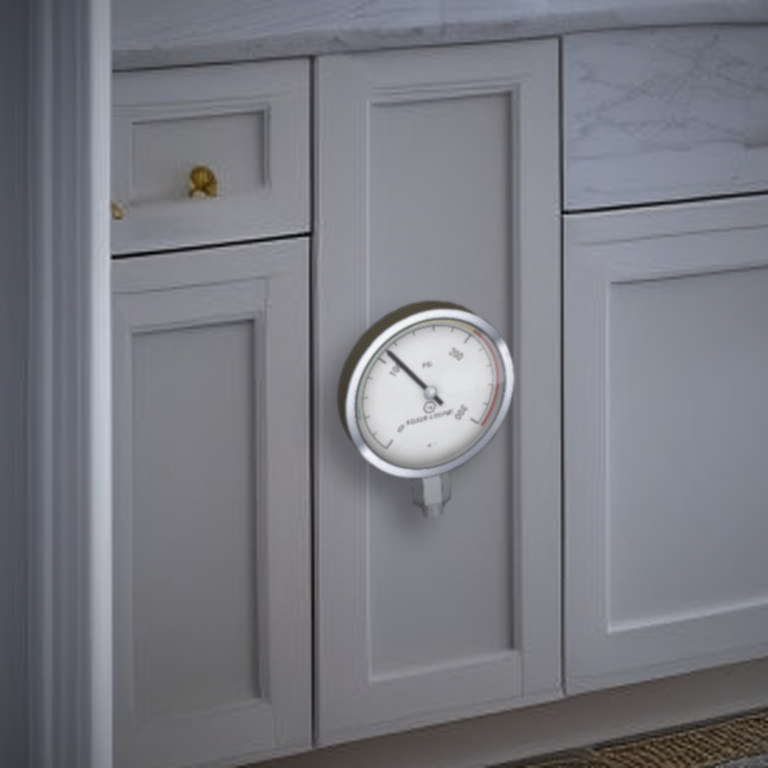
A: 110 psi
